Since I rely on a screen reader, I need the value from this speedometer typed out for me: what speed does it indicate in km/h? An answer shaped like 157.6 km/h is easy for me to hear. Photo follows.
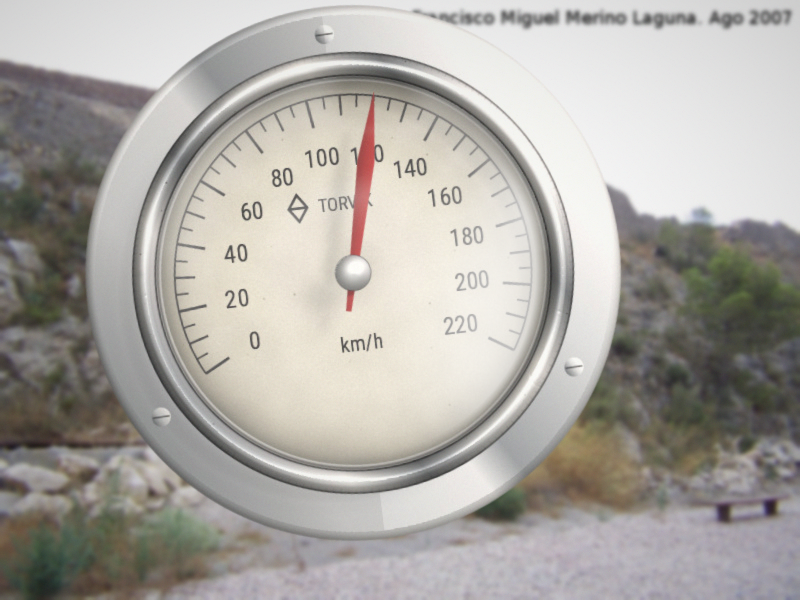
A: 120 km/h
